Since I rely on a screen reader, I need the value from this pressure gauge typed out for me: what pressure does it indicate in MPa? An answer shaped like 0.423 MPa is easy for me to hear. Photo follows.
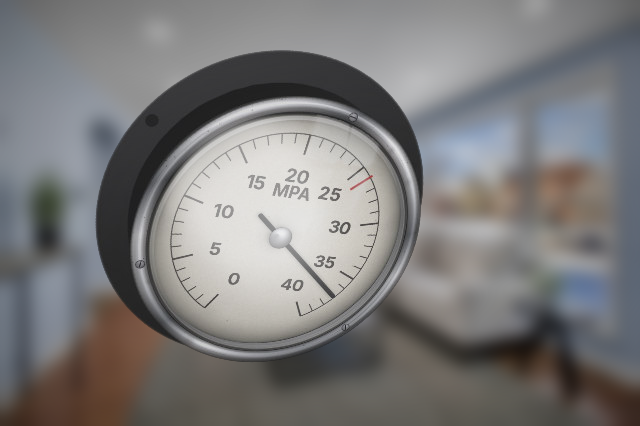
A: 37 MPa
